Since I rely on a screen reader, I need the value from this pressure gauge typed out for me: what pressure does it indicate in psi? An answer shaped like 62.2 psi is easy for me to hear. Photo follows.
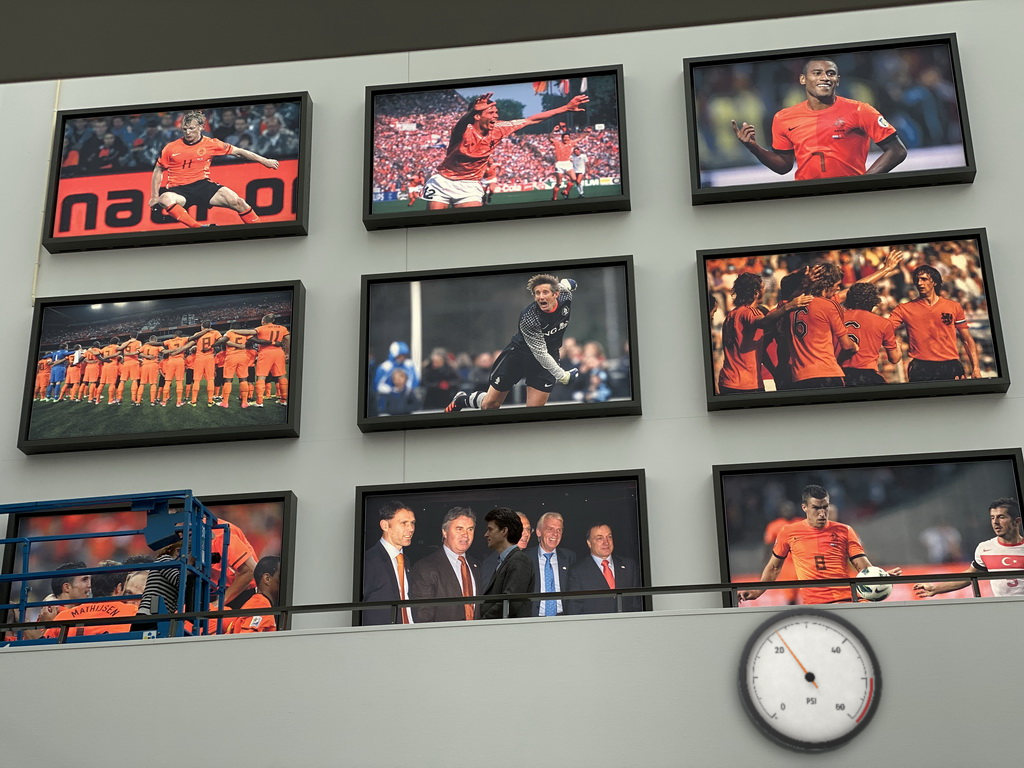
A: 22.5 psi
